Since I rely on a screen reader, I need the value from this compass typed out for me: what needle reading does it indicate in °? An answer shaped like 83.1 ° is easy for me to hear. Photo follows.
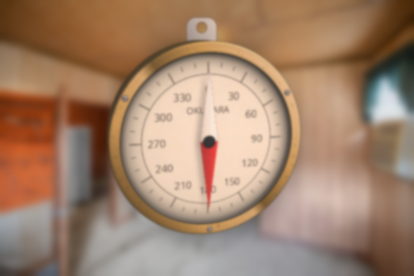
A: 180 °
